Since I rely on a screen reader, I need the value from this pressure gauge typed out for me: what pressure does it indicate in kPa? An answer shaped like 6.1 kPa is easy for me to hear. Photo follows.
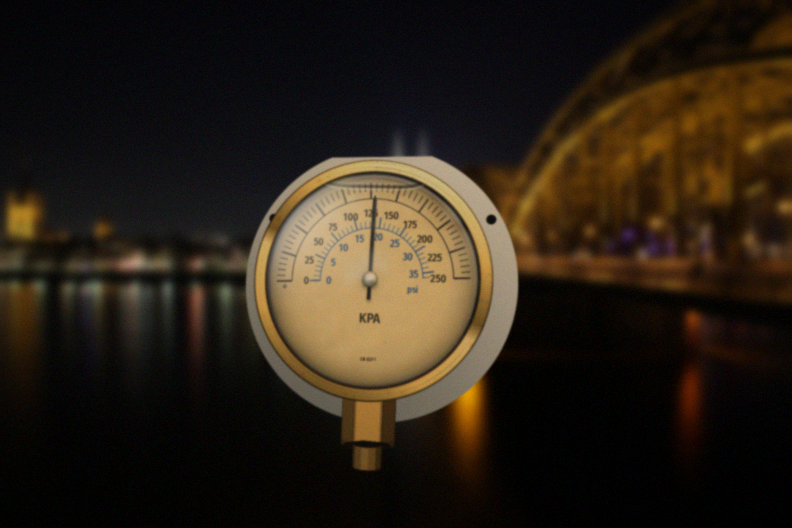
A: 130 kPa
